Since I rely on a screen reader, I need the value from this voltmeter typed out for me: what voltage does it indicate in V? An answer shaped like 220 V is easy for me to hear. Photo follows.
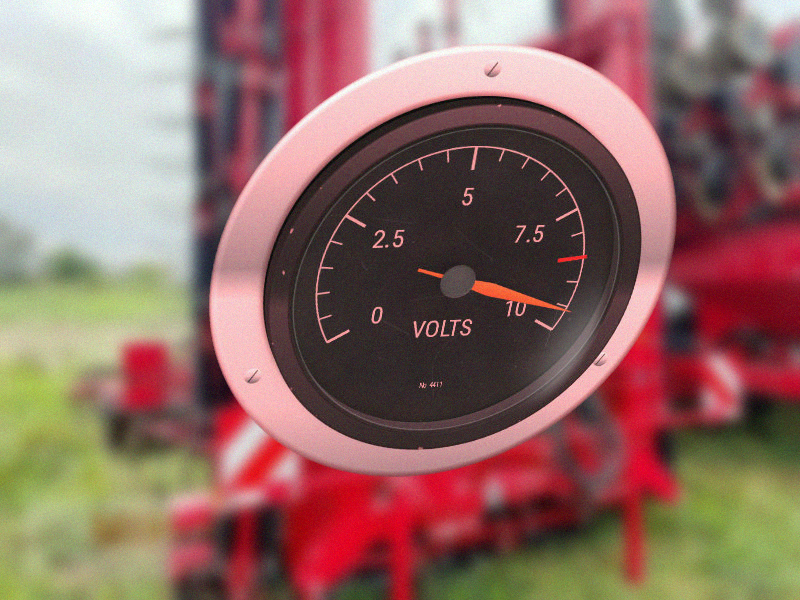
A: 9.5 V
